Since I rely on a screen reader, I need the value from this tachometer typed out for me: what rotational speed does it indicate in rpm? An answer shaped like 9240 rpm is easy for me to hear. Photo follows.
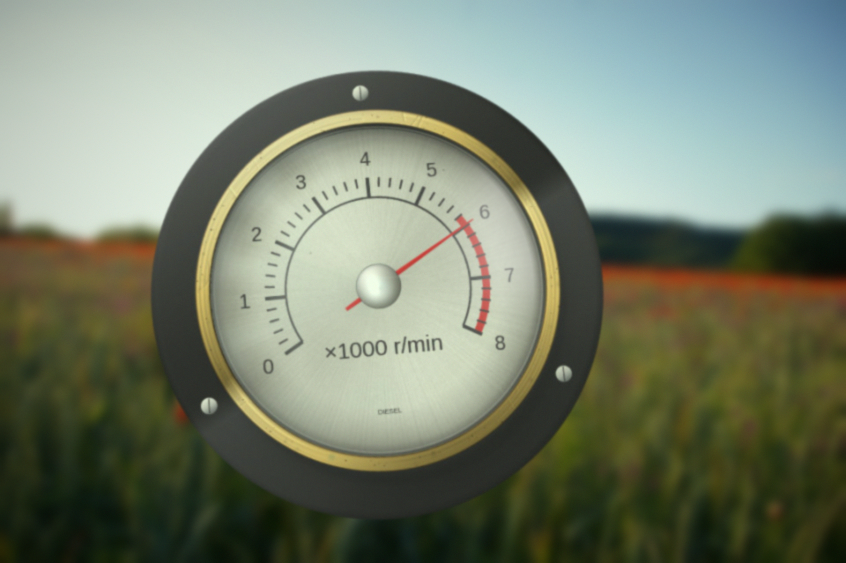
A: 6000 rpm
